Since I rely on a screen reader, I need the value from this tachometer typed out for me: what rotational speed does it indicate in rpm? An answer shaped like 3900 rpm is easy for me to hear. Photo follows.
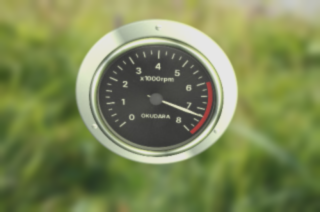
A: 7250 rpm
